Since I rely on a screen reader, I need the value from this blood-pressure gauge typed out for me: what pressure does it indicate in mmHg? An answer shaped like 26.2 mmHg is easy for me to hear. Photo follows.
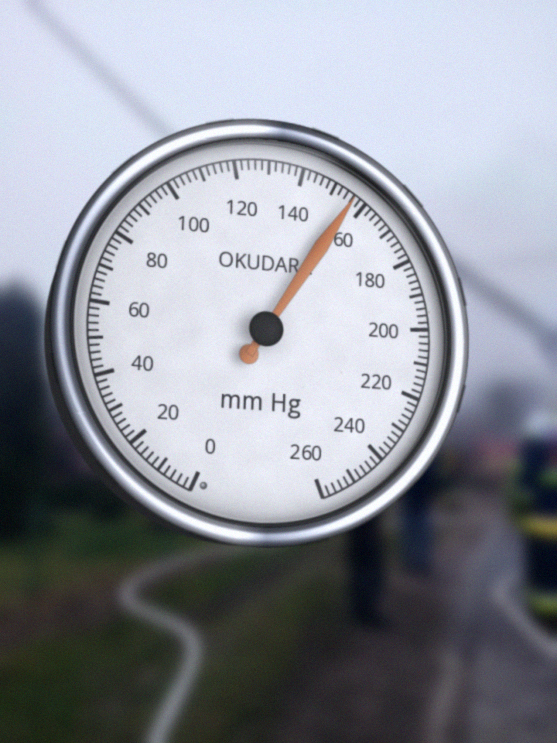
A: 156 mmHg
